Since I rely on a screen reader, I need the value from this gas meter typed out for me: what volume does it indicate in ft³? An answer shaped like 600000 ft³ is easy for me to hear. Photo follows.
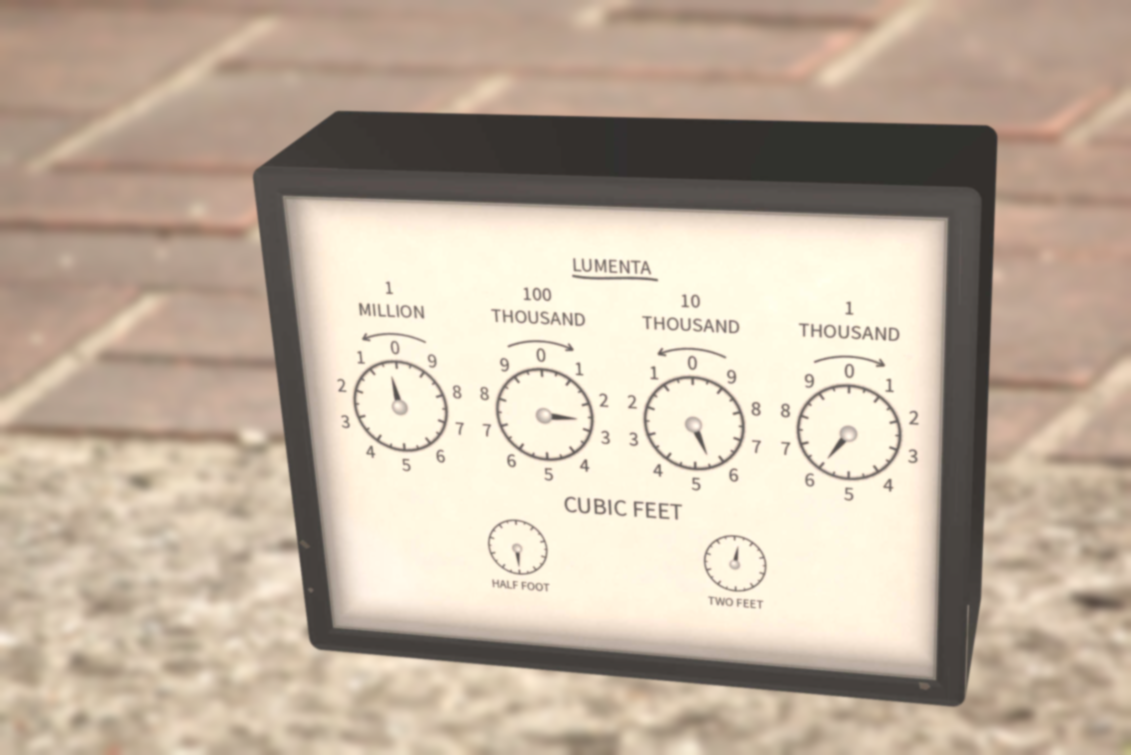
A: 25600 ft³
